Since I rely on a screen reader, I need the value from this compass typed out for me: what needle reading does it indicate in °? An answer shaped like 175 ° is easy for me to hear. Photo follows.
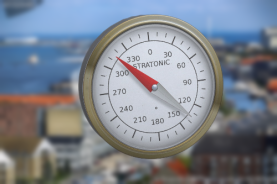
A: 315 °
